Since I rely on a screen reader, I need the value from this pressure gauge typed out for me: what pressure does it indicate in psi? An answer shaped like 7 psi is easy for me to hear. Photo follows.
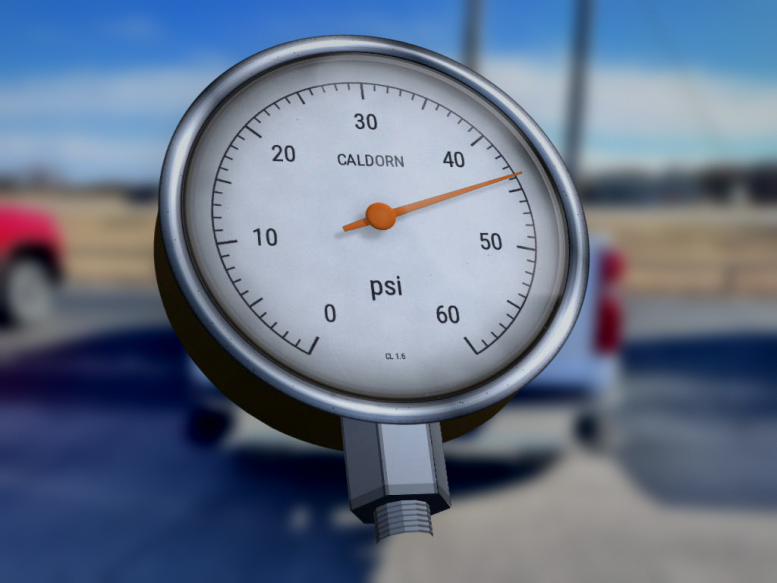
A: 44 psi
